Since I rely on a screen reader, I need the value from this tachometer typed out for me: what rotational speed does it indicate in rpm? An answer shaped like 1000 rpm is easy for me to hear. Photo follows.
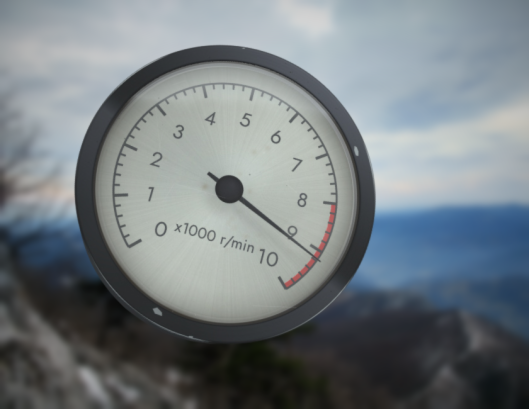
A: 9200 rpm
